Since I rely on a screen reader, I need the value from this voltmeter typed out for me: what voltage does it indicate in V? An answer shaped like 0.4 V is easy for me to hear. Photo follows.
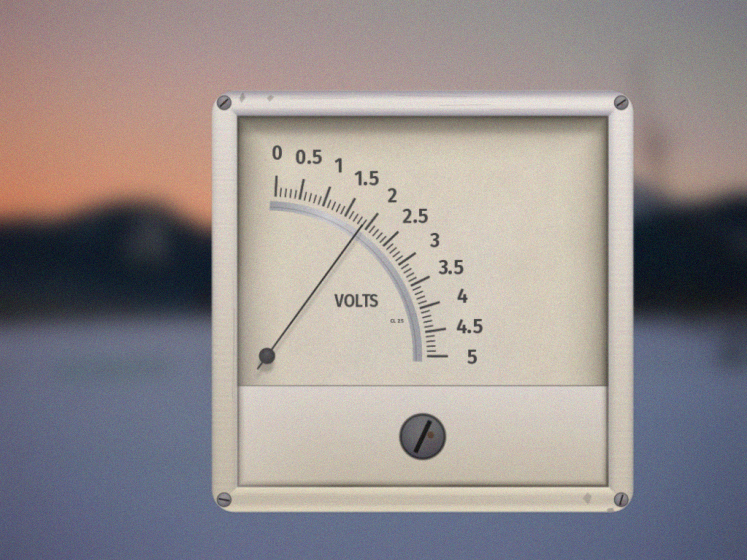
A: 1.9 V
